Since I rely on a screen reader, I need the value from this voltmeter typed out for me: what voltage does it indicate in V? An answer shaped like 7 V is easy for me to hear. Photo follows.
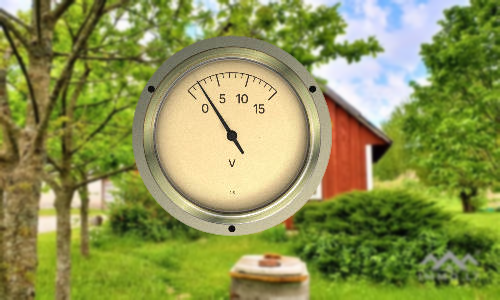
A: 2 V
